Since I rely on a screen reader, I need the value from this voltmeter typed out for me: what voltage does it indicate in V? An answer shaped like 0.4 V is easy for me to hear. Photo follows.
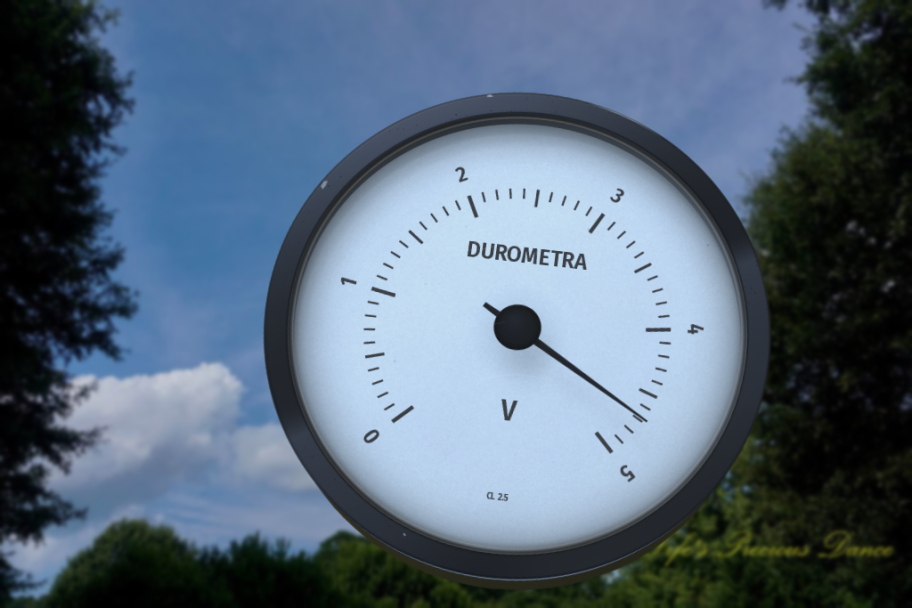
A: 4.7 V
